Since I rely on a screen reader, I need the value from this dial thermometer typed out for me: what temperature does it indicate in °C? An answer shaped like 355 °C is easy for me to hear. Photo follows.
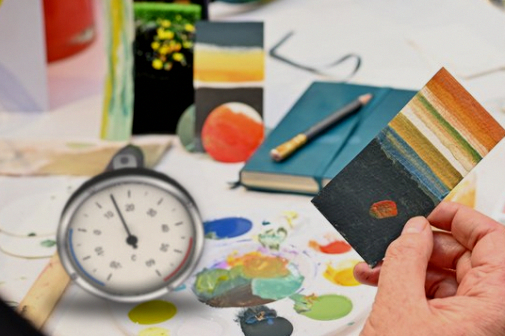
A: 15 °C
